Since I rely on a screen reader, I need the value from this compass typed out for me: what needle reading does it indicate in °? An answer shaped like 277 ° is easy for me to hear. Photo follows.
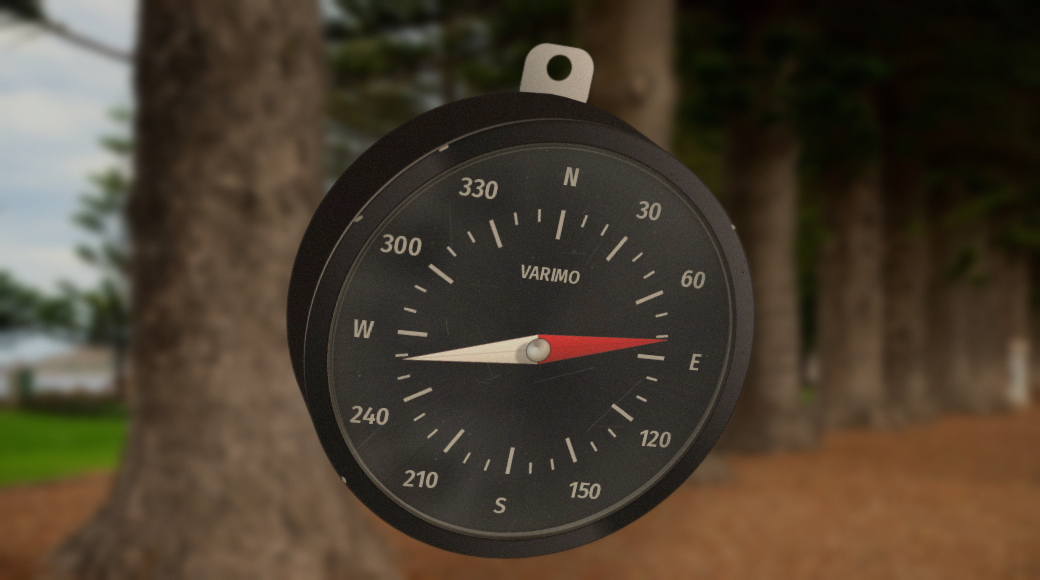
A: 80 °
